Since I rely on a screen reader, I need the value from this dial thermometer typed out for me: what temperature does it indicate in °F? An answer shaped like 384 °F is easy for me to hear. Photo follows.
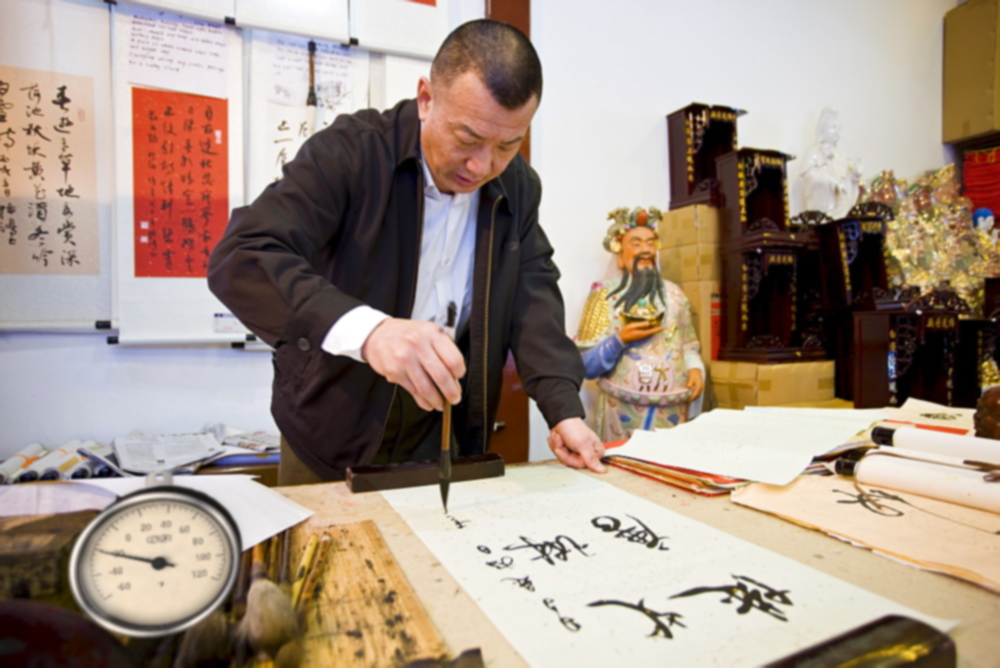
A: -20 °F
